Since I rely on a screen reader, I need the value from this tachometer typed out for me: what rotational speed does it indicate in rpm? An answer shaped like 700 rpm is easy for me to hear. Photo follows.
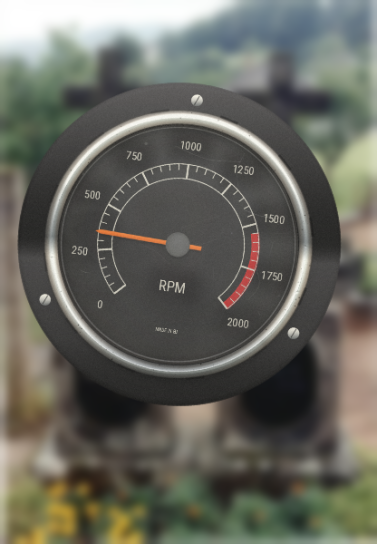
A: 350 rpm
